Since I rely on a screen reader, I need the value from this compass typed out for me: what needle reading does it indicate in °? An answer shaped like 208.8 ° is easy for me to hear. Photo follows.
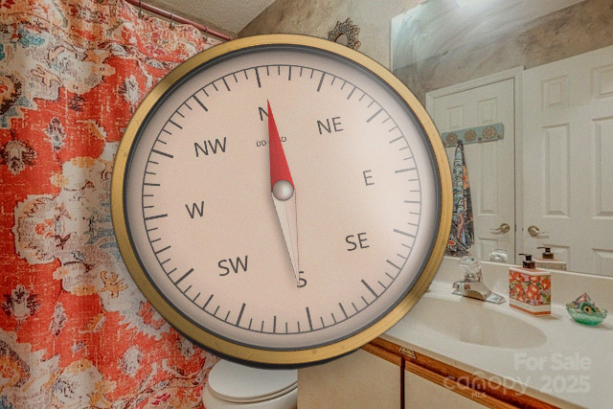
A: 2.5 °
